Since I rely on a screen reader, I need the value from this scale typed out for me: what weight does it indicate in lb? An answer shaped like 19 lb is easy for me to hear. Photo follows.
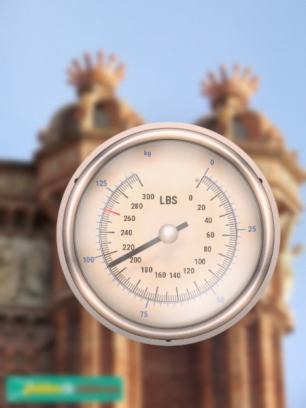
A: 210 lb
